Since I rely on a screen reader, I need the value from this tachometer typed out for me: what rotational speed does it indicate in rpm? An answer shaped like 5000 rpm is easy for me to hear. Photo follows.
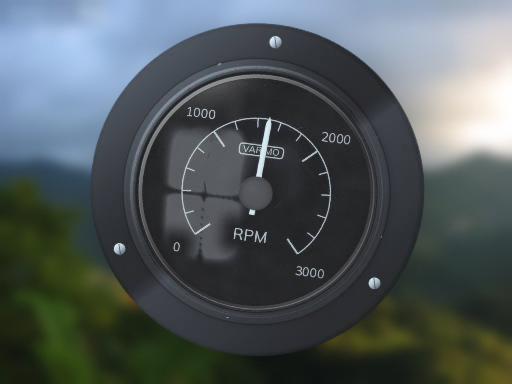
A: 1500 rpm
